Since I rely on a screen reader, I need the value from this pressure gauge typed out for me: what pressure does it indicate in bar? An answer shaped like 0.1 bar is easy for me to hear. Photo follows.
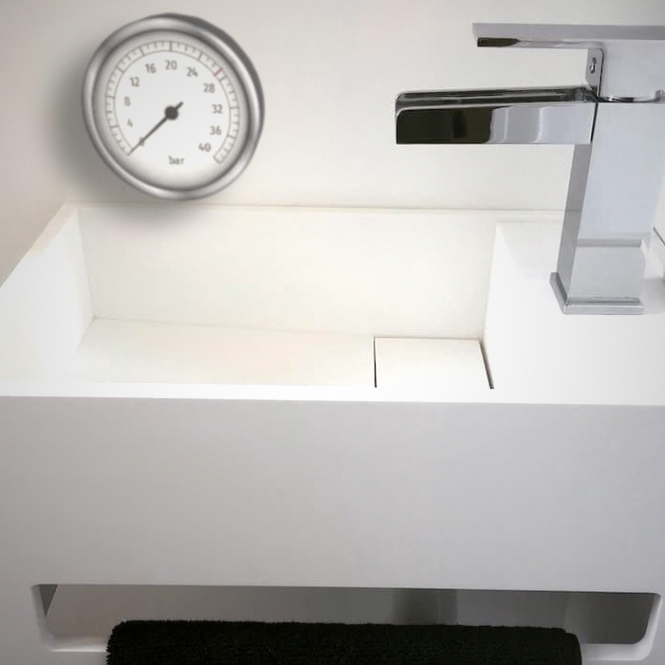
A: 0 bar
